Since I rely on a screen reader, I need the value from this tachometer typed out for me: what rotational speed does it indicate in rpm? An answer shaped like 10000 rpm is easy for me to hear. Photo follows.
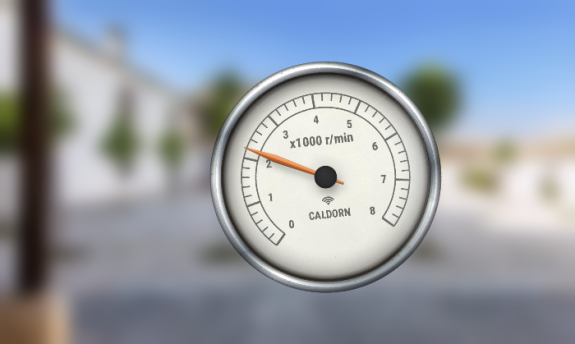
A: 2200 rpm
